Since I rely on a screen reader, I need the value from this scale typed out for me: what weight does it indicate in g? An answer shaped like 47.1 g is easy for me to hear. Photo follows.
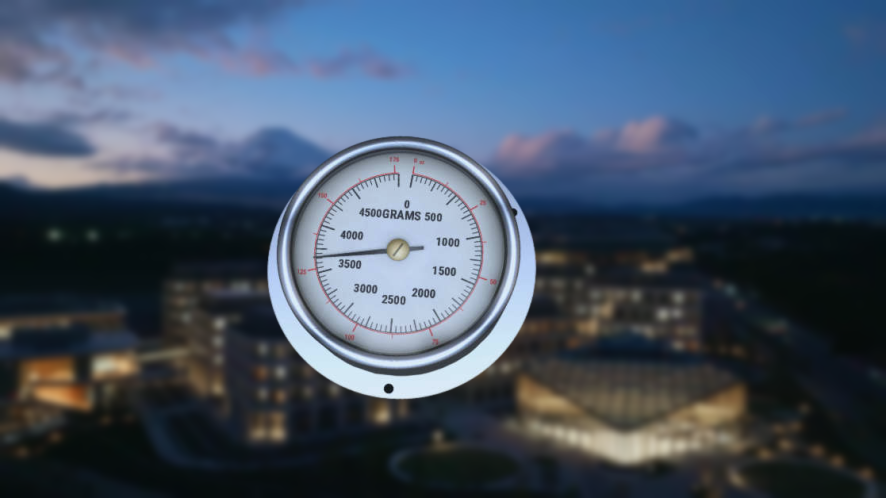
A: 3650 g
